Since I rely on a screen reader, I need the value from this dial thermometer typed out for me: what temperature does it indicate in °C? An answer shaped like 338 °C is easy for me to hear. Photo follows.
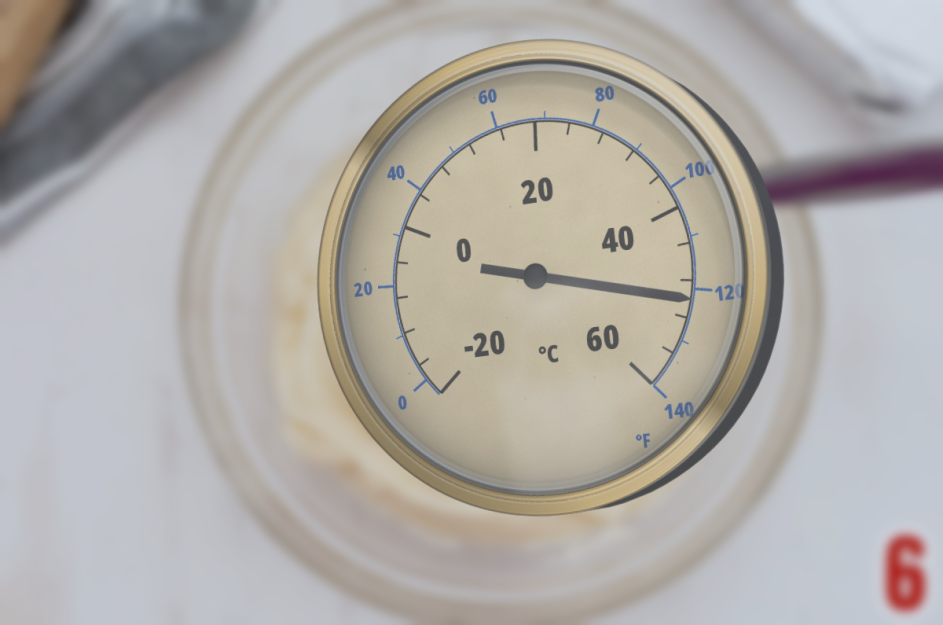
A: 50 °C
